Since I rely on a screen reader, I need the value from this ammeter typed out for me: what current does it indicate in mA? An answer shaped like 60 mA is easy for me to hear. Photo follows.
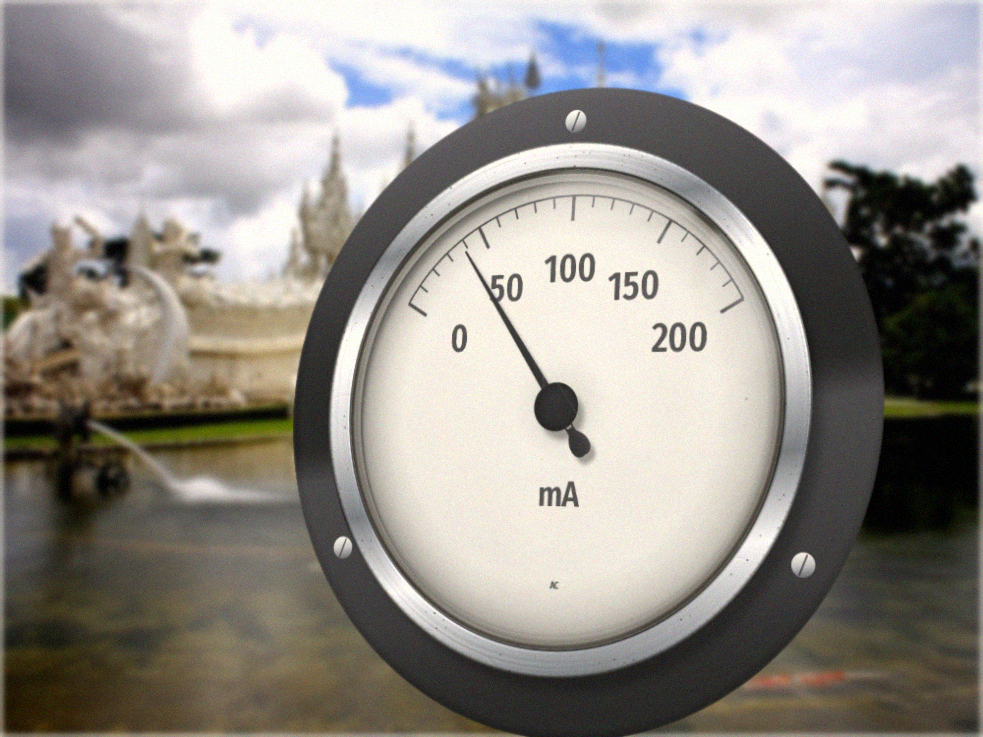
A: 40 mA
